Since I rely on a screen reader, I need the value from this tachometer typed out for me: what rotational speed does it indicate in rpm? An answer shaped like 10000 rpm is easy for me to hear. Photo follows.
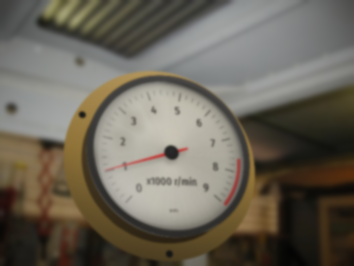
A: 1000 rpm
